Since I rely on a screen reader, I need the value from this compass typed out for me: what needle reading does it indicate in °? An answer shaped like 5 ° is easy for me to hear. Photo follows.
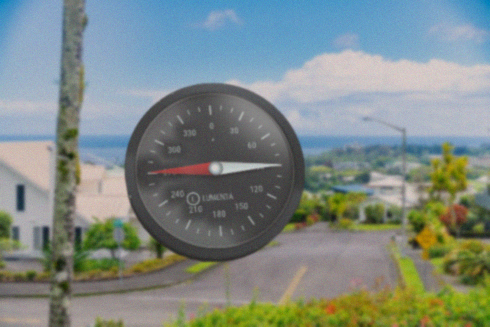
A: 270 °
